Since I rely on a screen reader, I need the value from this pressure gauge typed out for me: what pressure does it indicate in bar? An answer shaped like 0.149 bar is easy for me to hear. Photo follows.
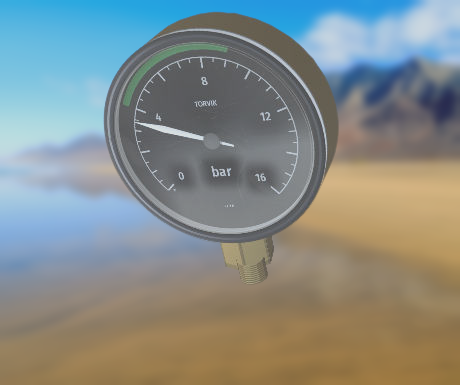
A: 3.5 bar
